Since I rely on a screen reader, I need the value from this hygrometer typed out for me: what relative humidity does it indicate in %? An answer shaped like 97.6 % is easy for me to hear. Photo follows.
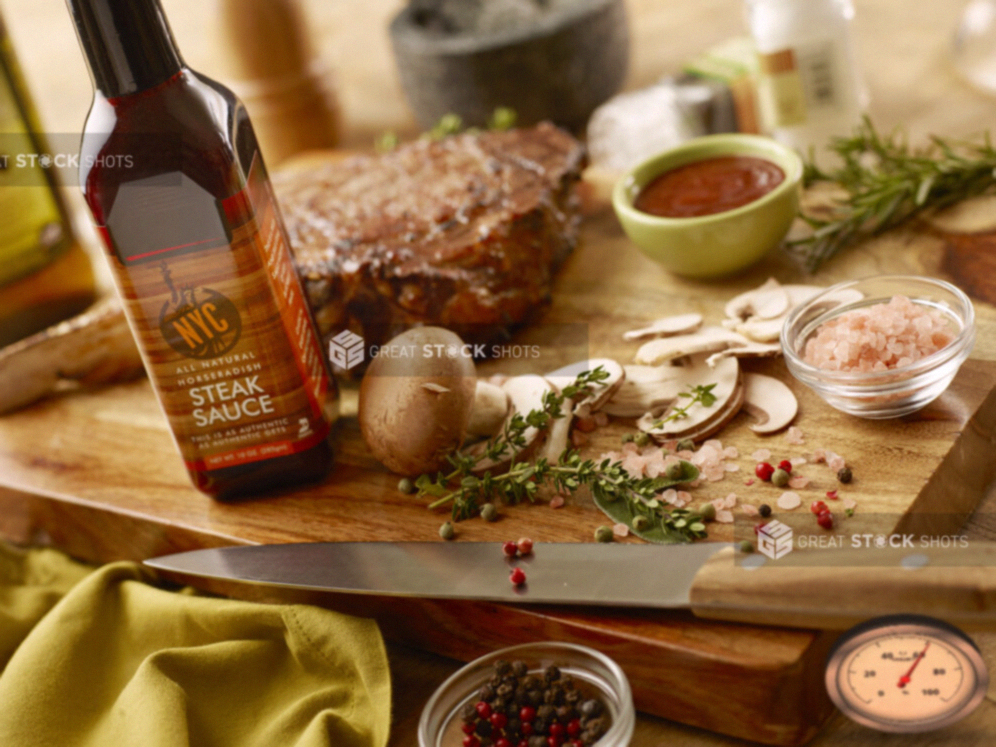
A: 60 %
